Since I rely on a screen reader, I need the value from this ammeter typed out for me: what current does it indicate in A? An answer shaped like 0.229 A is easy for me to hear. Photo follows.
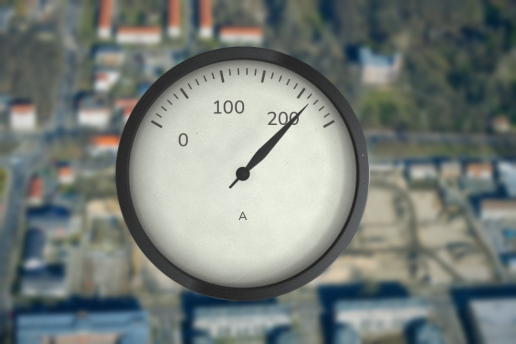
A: 215 A
